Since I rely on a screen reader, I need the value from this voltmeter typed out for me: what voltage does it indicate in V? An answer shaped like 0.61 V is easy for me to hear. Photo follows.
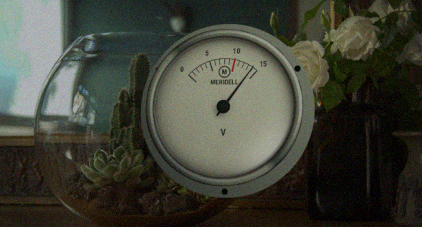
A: 14 V
